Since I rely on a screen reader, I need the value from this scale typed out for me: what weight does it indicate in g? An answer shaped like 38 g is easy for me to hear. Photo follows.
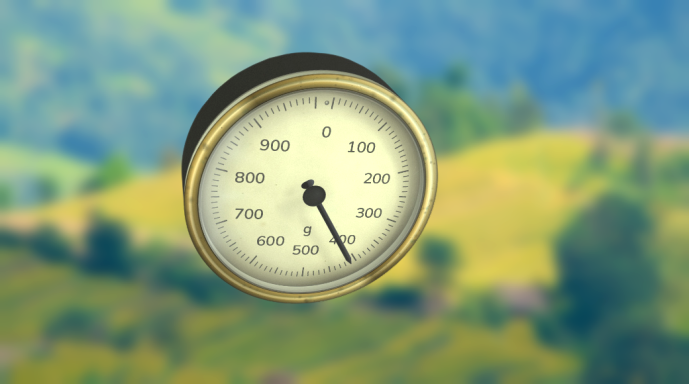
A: 410 g
